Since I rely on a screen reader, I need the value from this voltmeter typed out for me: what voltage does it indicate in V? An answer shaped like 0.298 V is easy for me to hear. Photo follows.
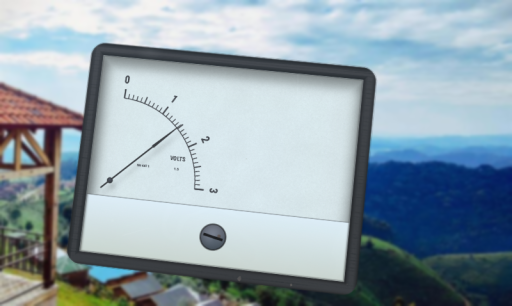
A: 1.5 V
